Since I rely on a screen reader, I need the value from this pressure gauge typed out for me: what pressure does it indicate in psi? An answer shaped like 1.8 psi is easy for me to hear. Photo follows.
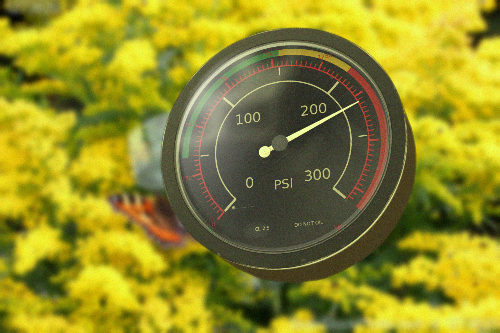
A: 225 psi
